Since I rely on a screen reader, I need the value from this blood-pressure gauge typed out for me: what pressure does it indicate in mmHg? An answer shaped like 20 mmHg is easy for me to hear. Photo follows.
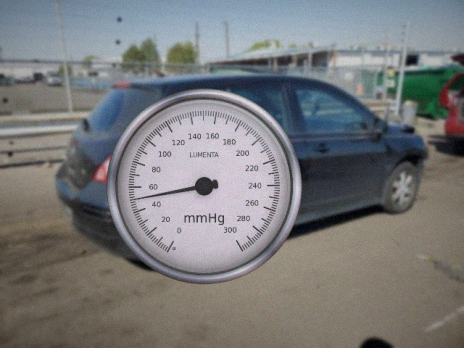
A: 50 mmHg
